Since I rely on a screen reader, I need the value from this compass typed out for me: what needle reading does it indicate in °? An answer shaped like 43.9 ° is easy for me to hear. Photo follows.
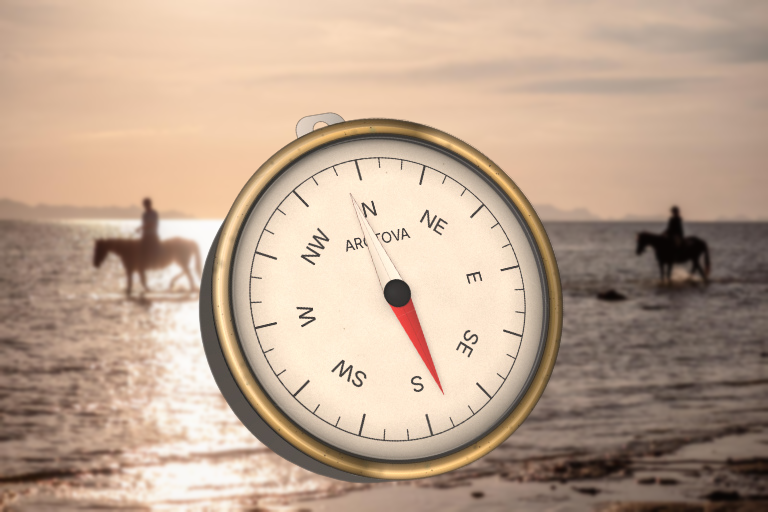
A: 170 °
